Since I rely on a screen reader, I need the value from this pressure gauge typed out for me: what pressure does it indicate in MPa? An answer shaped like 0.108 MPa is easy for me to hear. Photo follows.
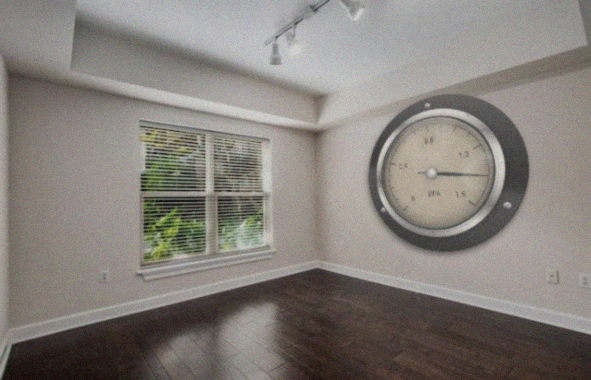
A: 1.4 MPa
